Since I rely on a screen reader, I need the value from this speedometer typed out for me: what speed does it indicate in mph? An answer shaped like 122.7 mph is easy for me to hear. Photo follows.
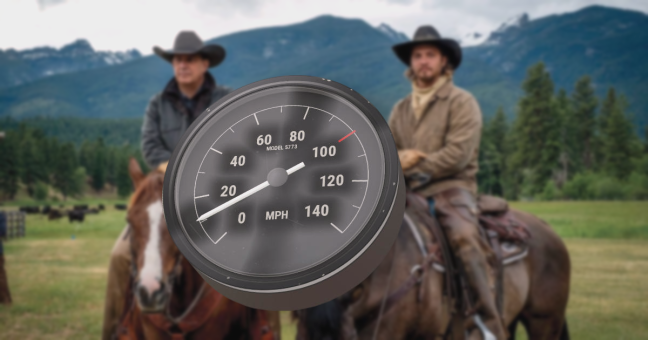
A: 10 mph
